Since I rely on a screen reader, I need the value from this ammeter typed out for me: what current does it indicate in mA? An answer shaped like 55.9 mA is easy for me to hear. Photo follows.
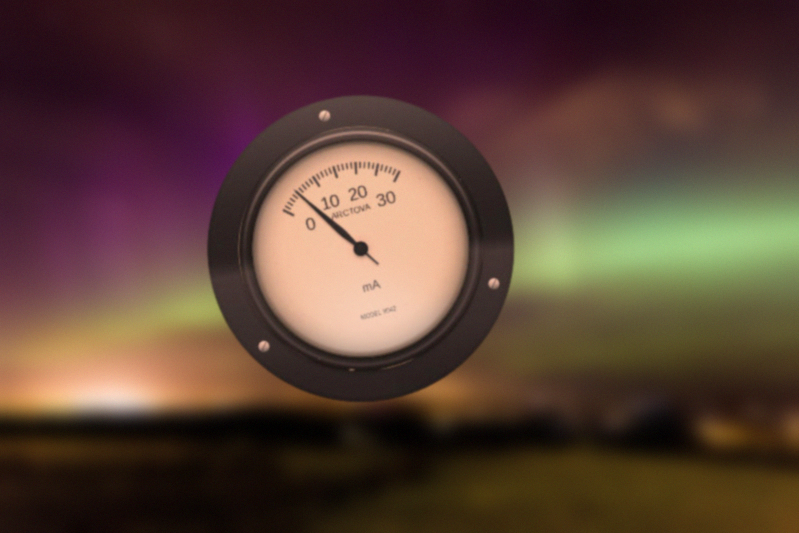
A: 5 mA
